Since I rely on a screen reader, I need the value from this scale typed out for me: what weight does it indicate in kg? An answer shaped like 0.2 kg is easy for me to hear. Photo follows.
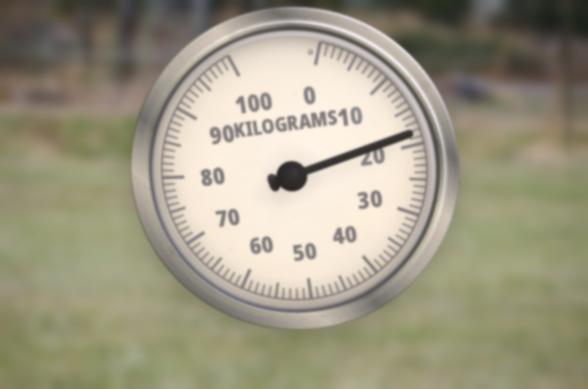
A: 18 kg
